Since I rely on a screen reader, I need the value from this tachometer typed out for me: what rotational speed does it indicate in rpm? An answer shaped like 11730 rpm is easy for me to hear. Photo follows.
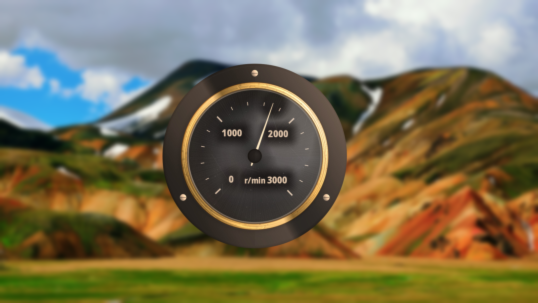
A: 1700 rpm
